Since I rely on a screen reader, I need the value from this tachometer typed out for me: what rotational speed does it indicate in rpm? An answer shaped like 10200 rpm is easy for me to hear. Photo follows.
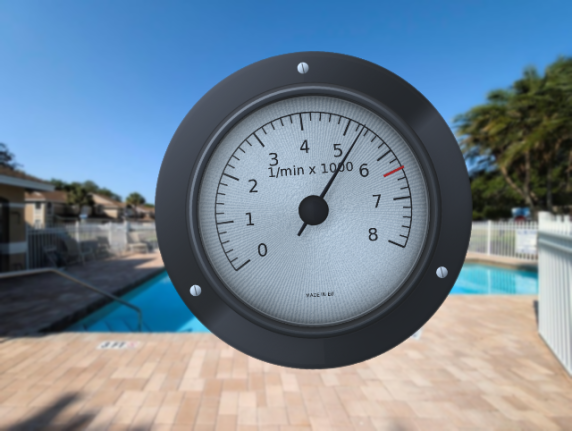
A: 5300 rpm
